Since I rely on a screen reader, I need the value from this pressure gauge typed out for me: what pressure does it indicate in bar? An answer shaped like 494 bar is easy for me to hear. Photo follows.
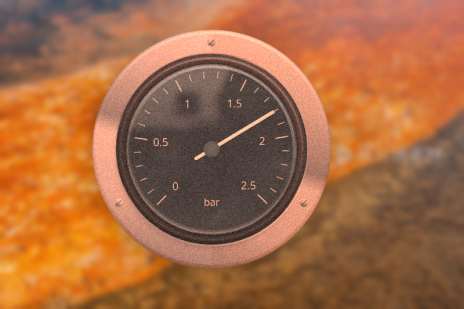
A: 1.8 bar
